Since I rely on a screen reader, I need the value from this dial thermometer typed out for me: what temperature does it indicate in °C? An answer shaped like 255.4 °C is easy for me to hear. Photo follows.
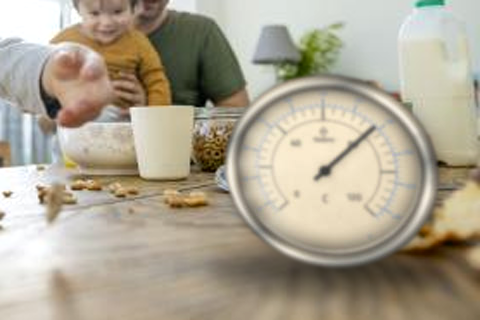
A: 80 °C
